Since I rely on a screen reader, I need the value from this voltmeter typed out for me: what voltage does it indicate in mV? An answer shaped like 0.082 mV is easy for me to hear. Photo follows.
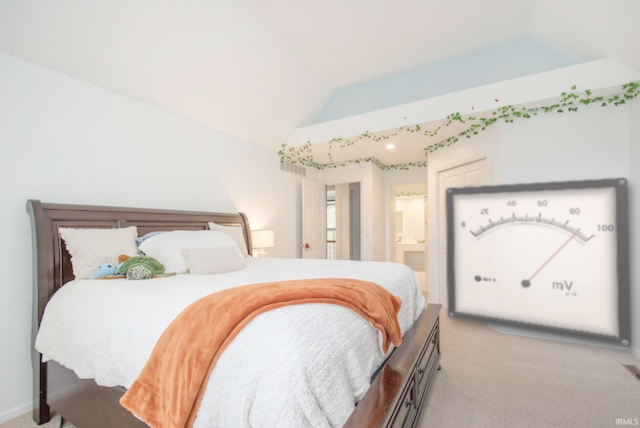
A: 90 mV
